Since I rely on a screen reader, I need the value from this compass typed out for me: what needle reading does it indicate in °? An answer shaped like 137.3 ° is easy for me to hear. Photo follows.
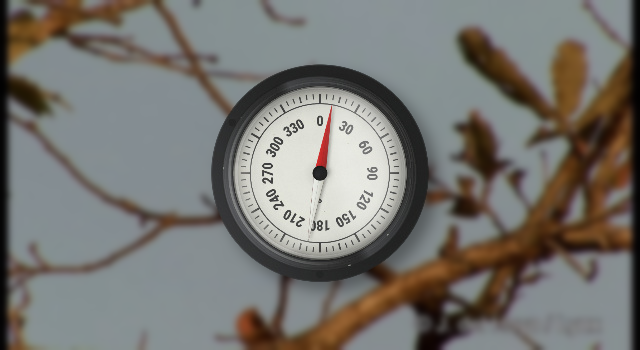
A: 10 °
